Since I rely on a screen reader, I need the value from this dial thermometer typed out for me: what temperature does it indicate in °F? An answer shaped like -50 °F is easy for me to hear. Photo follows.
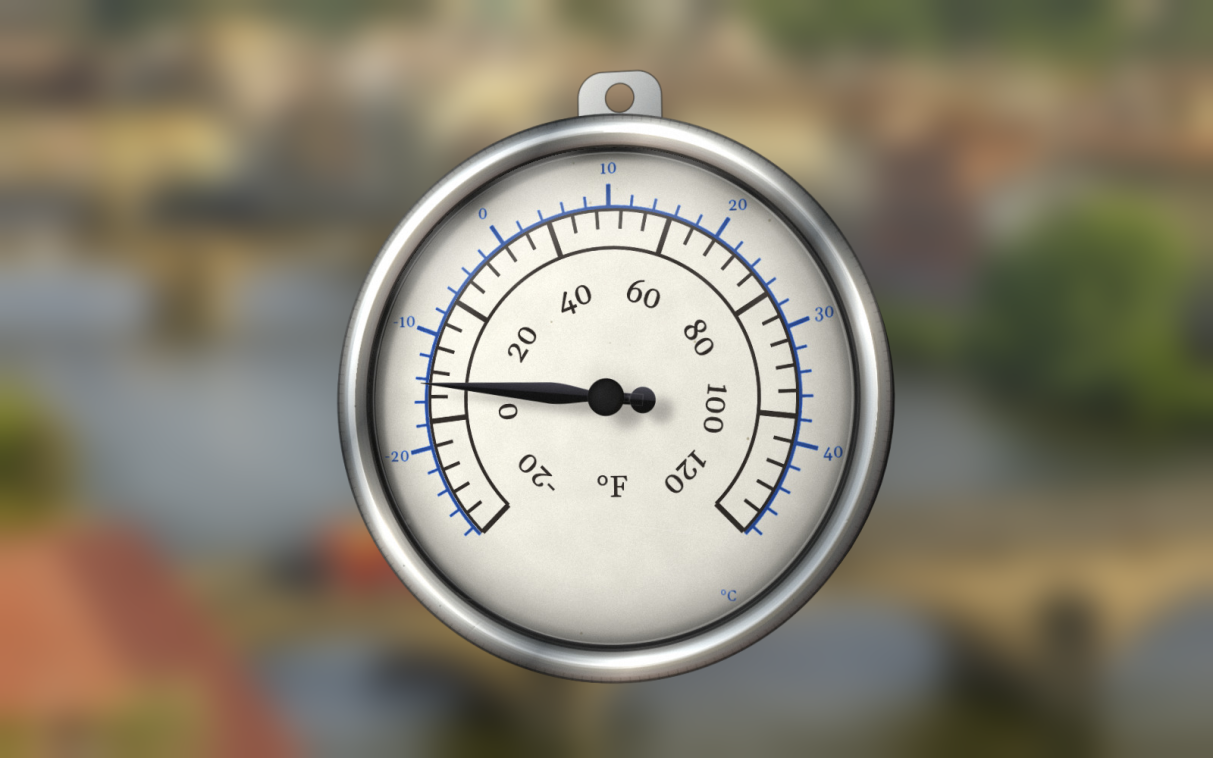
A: 6 °F
